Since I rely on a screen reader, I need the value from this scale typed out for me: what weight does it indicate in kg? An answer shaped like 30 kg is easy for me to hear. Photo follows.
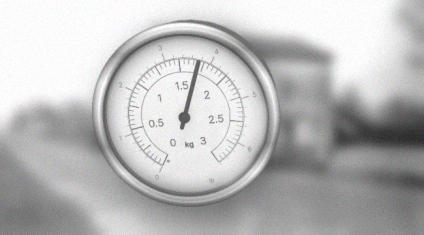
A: 1.7 kg
